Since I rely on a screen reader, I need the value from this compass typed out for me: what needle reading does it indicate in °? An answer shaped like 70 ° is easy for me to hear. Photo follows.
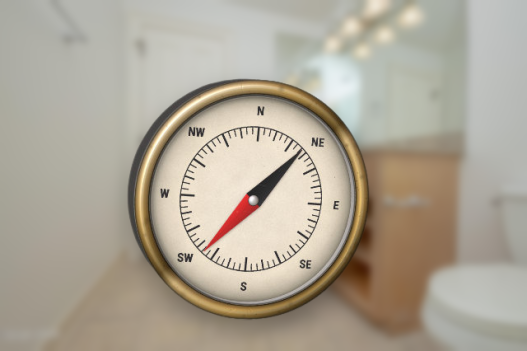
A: 220 °
